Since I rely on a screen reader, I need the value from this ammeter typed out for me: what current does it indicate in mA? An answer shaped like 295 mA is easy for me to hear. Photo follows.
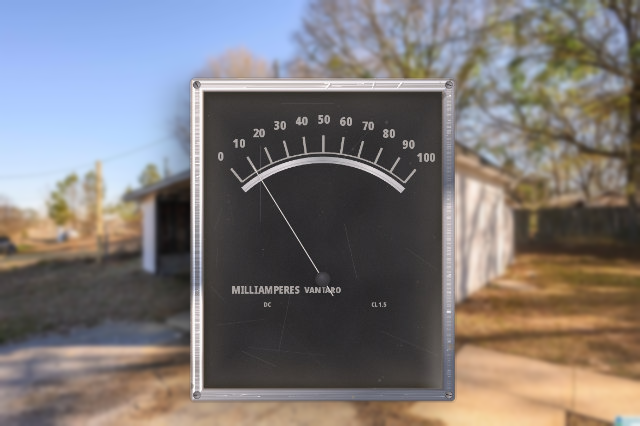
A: 10 mA
